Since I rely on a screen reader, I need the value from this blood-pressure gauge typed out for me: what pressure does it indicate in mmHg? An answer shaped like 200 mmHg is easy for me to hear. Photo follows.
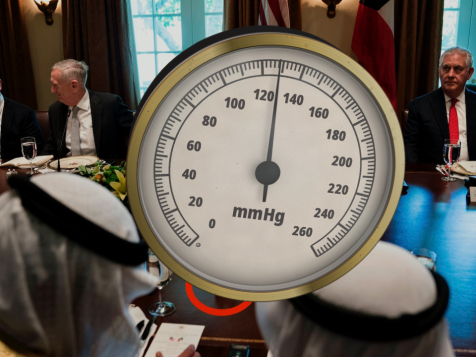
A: 128 mmHg
